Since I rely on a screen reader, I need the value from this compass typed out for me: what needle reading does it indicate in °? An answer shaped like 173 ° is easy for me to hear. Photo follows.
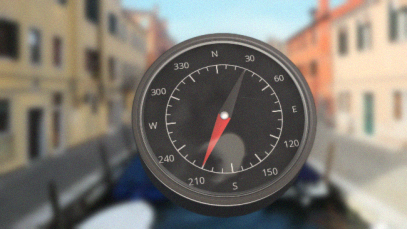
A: 210 °
